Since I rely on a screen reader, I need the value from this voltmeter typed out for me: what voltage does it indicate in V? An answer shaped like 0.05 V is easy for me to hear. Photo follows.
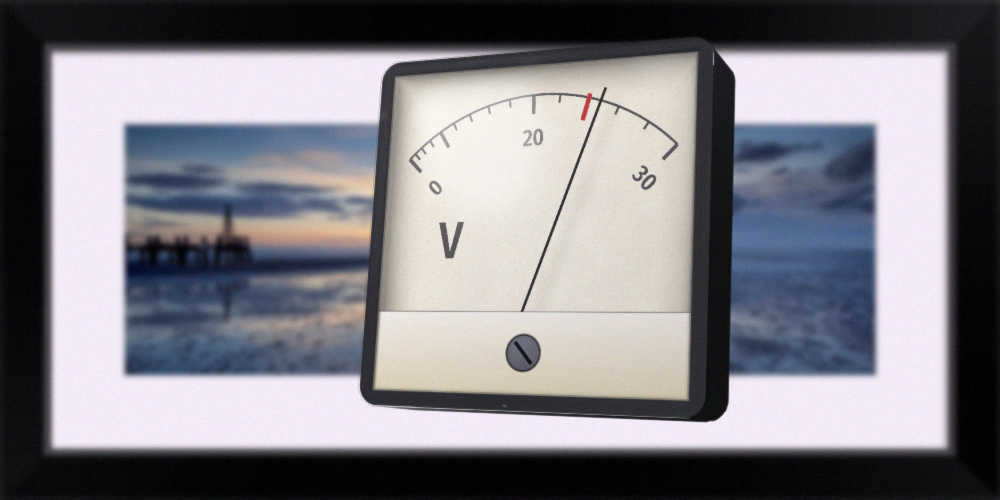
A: 25 V
